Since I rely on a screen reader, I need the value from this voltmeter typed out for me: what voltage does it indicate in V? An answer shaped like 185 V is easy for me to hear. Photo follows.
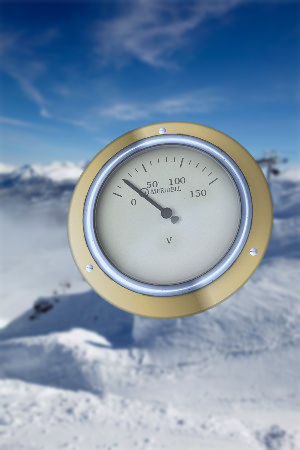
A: 20 V
